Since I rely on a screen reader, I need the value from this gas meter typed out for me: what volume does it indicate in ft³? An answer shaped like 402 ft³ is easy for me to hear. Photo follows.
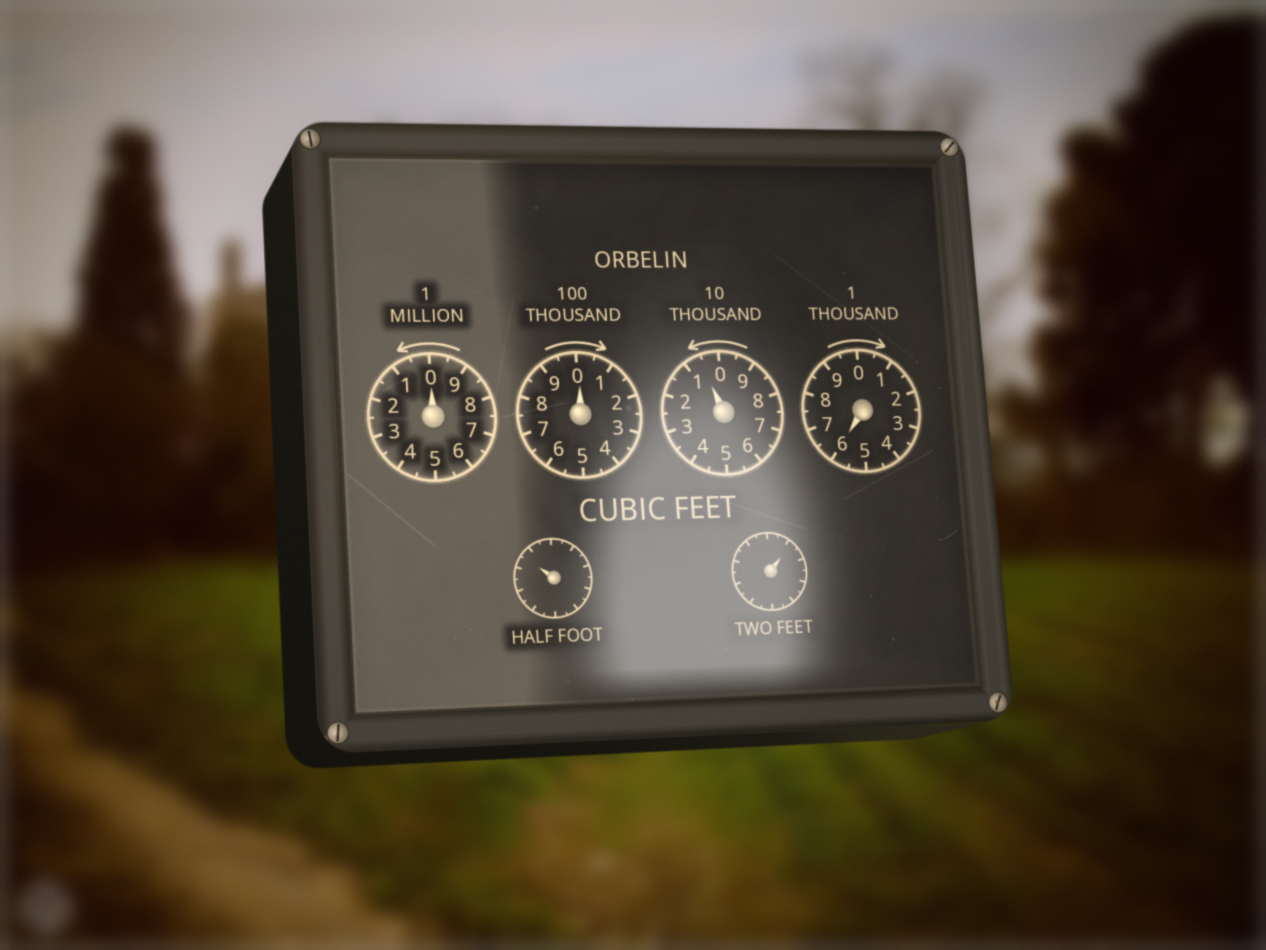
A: 600 ft³
